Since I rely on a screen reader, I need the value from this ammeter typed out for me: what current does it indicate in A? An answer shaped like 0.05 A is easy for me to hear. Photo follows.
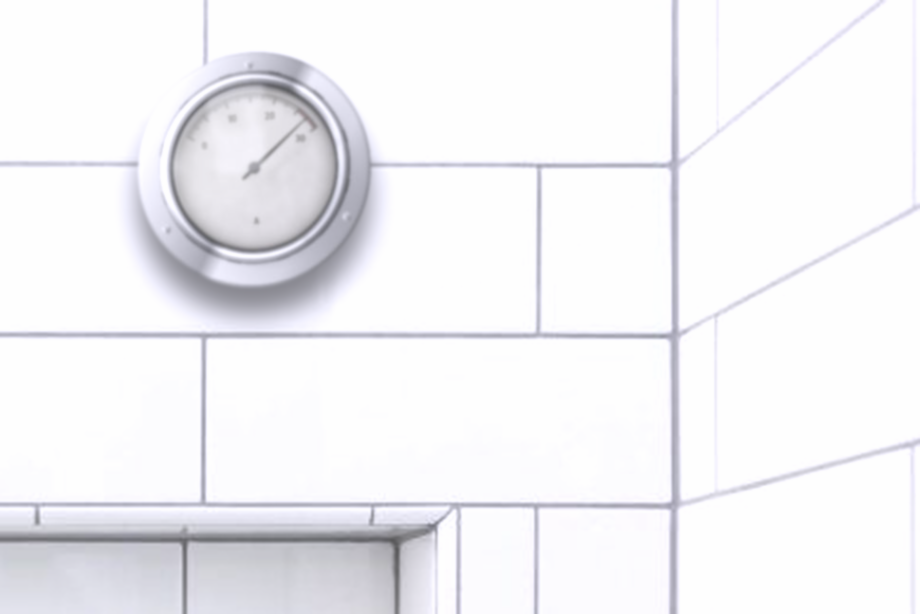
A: 27.5 A
